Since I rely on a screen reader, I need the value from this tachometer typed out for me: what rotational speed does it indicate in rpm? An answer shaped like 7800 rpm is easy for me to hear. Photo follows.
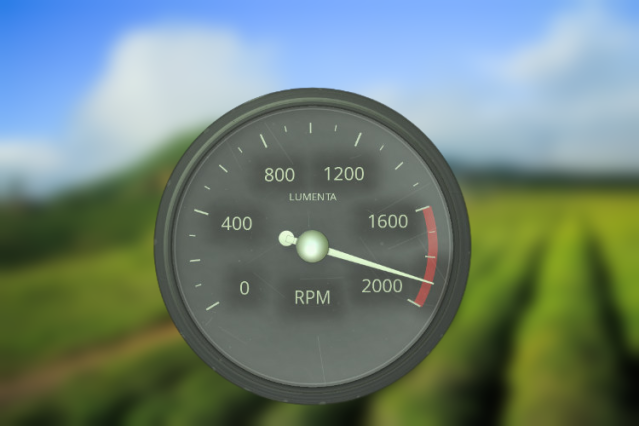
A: 1900 rpm
